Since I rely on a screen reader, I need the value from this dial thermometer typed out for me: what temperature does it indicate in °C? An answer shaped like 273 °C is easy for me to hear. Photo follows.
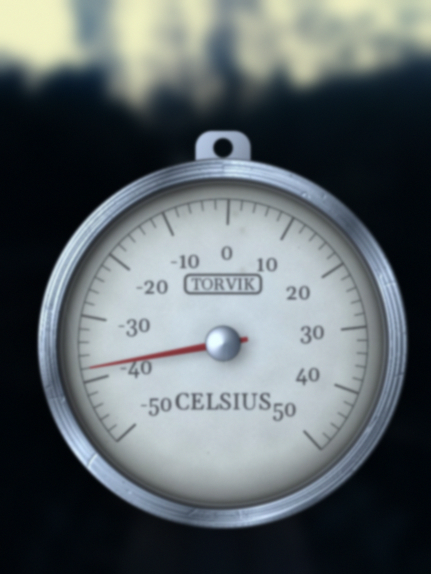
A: -38 °C
